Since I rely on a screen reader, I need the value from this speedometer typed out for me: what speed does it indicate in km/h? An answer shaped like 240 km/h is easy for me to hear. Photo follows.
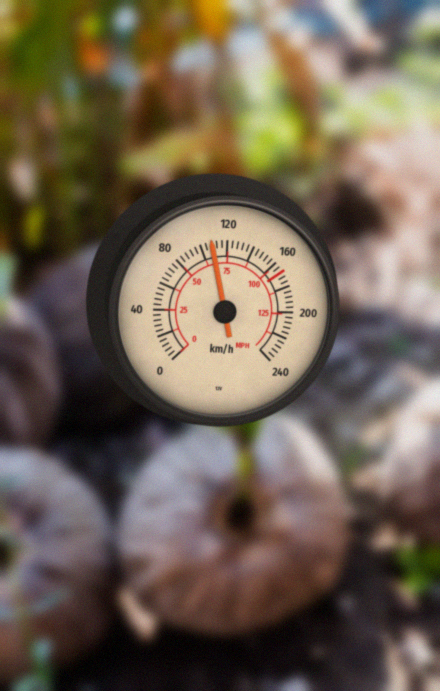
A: 108 km/h
